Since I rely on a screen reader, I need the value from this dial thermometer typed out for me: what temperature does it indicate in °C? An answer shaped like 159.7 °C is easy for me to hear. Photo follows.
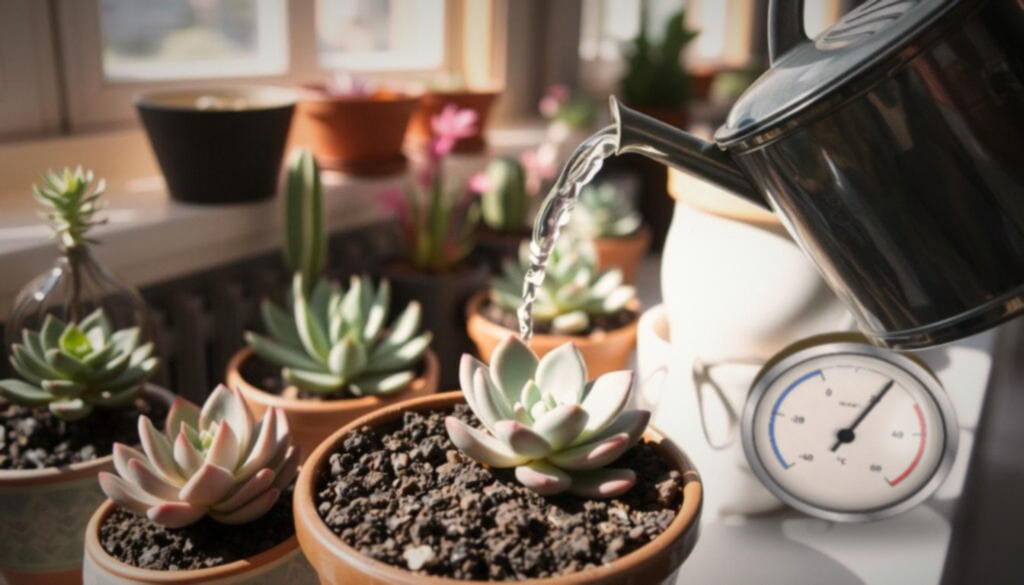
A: 20 °C
